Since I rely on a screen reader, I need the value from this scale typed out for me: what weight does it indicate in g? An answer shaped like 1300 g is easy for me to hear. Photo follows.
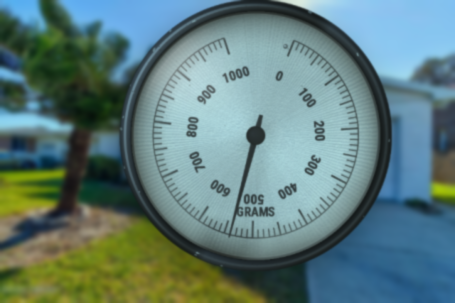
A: 540 g
